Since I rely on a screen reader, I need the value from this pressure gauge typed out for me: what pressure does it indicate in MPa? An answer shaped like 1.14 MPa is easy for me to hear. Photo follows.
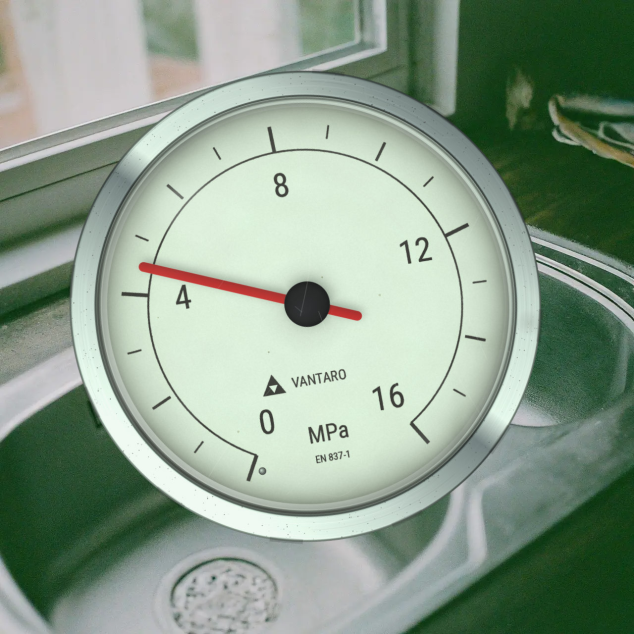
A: 4.5 MPa
